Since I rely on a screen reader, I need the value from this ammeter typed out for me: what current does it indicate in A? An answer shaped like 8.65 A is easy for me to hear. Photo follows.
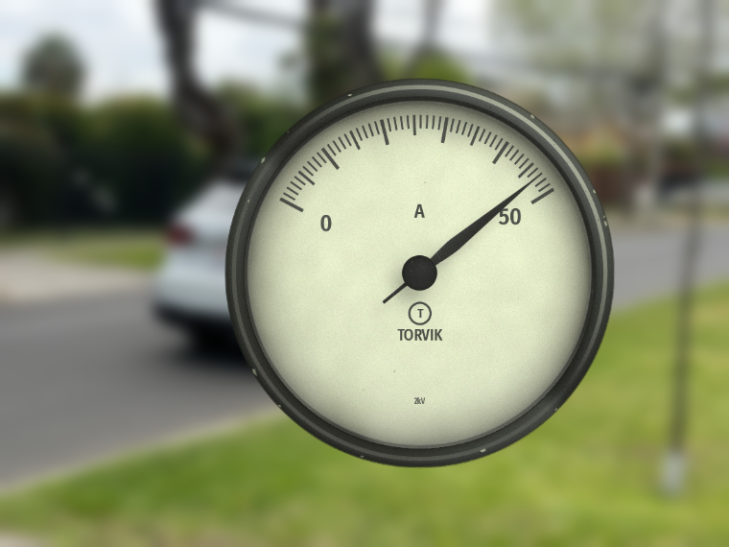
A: 47 A
